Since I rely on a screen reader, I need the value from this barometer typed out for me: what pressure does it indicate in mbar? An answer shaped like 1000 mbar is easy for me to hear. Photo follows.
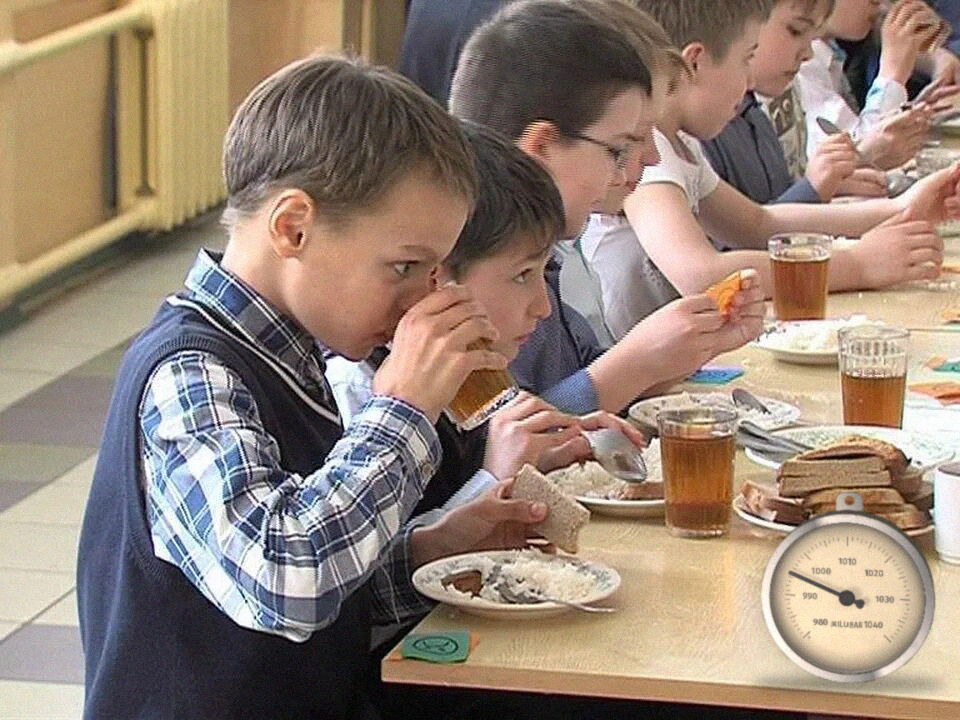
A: 995 mbar
